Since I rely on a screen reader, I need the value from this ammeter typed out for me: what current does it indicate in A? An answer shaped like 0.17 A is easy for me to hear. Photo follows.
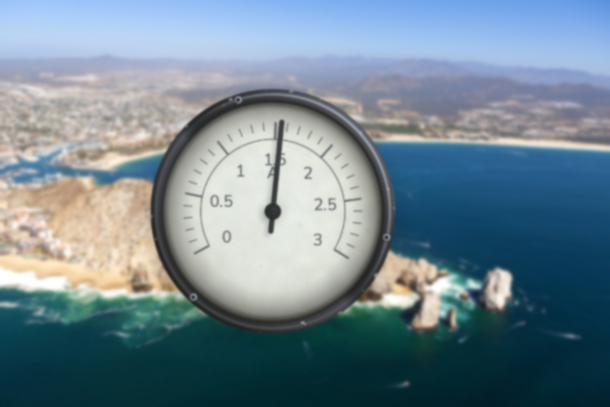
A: 1.55 A
